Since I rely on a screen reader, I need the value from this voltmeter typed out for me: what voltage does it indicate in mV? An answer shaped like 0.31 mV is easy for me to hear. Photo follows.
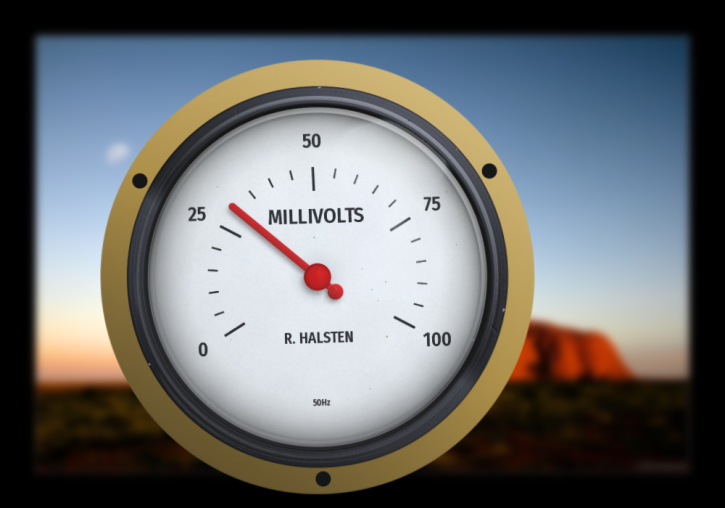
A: 30 mV
